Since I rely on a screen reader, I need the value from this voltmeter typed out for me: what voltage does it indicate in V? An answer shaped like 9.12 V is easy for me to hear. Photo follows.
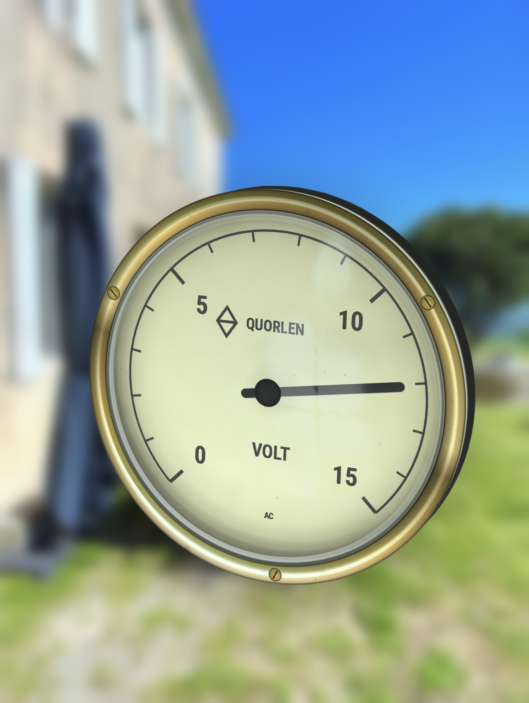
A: 12 V
